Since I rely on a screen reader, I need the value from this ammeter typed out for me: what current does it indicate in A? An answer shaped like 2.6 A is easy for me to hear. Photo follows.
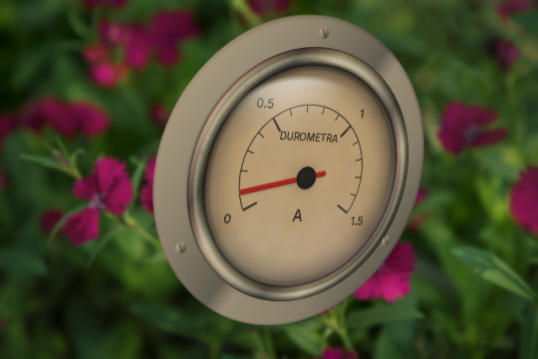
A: 0.1 A
